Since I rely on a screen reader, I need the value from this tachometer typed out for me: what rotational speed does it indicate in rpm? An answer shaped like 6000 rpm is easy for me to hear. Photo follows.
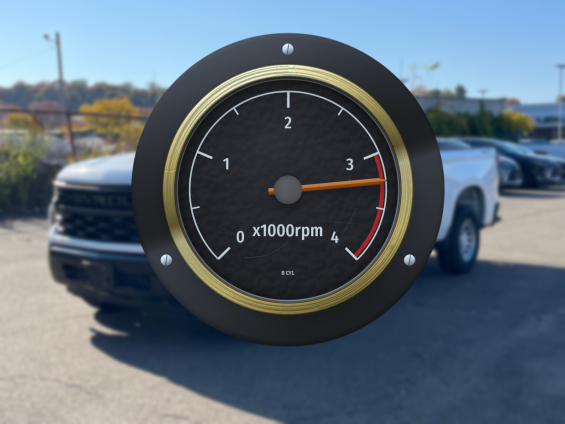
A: 3250 rpm
